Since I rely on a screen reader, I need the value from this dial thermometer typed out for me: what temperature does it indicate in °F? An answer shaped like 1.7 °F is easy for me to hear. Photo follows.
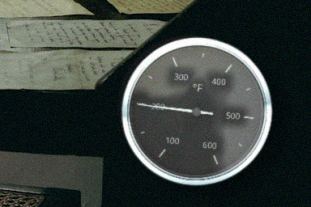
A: 200 °F
